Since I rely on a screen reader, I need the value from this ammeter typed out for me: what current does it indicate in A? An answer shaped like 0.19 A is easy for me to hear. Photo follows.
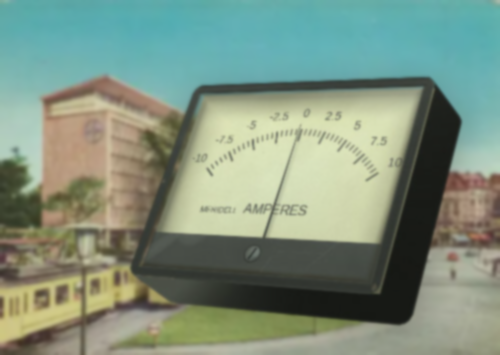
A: 0 A
